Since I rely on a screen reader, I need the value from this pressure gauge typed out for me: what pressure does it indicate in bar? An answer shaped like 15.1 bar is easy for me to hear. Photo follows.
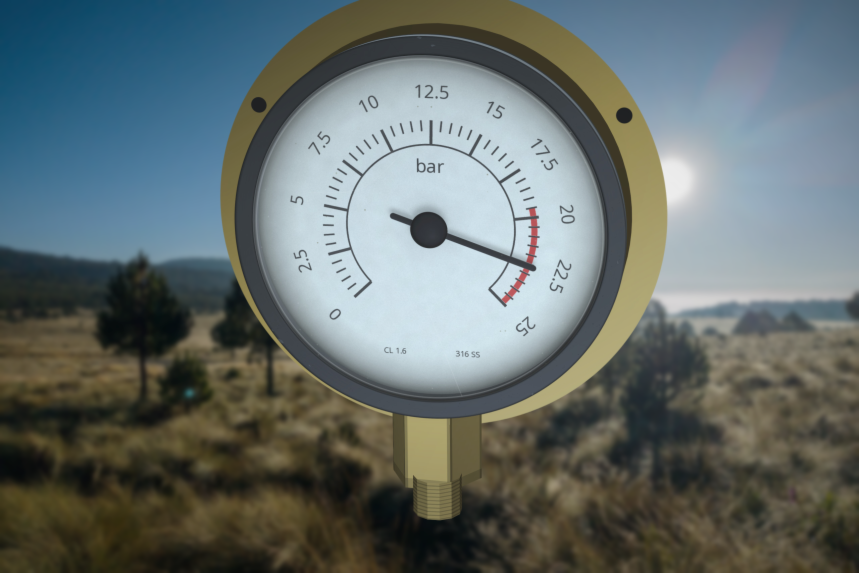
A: 22.5 bar
